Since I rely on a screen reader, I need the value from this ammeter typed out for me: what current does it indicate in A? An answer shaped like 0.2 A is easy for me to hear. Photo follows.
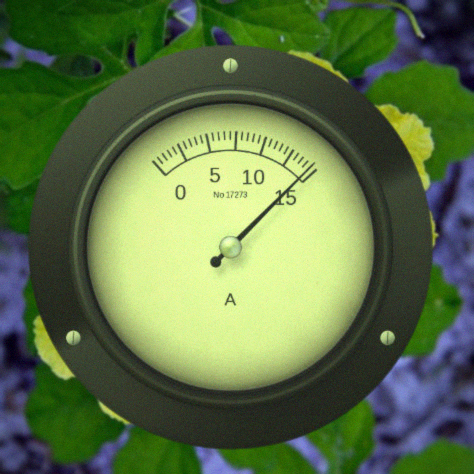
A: 14.5 A
